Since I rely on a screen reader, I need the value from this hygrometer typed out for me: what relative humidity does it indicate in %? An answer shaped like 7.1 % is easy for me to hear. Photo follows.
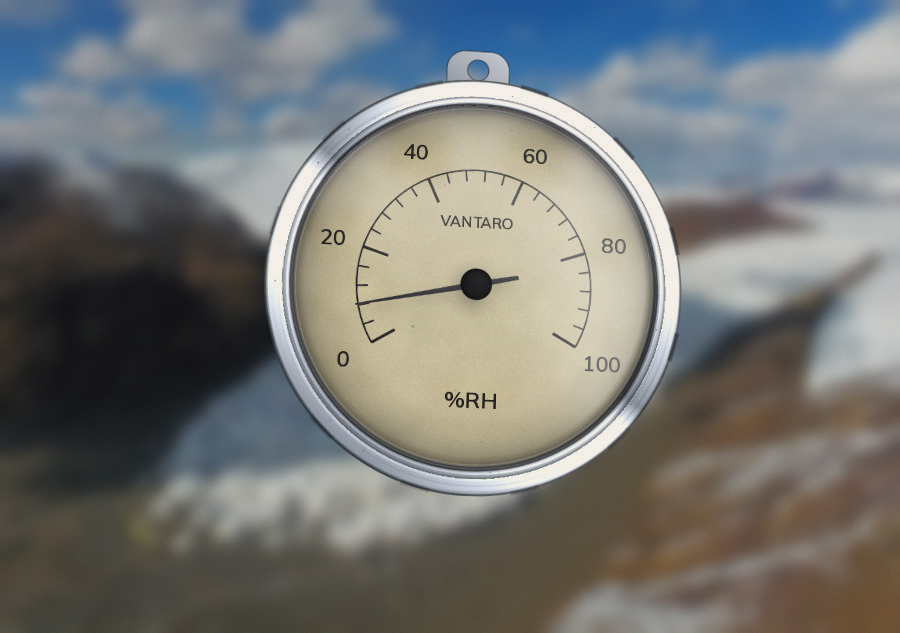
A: 8 %
